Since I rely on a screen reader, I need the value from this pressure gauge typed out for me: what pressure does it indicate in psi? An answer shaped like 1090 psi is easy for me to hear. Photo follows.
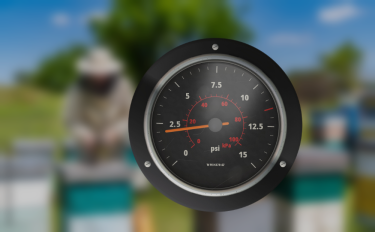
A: 2 psi
